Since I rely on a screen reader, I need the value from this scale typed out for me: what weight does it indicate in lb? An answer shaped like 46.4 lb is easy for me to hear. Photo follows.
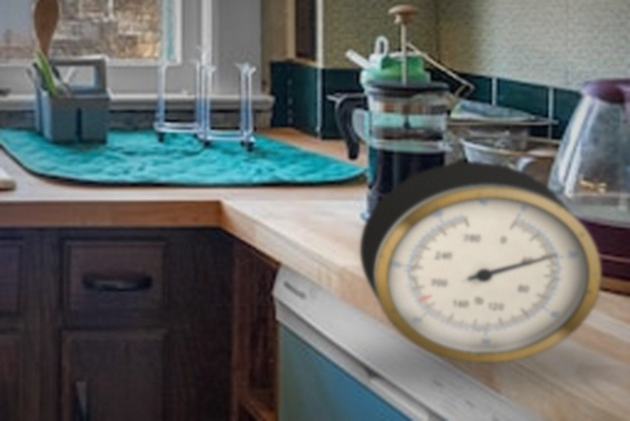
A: 40 lb
